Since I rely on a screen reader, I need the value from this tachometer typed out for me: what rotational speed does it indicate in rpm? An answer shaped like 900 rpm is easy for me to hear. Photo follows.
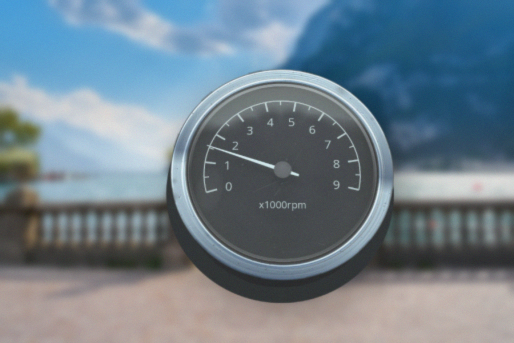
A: 1500 rpm
